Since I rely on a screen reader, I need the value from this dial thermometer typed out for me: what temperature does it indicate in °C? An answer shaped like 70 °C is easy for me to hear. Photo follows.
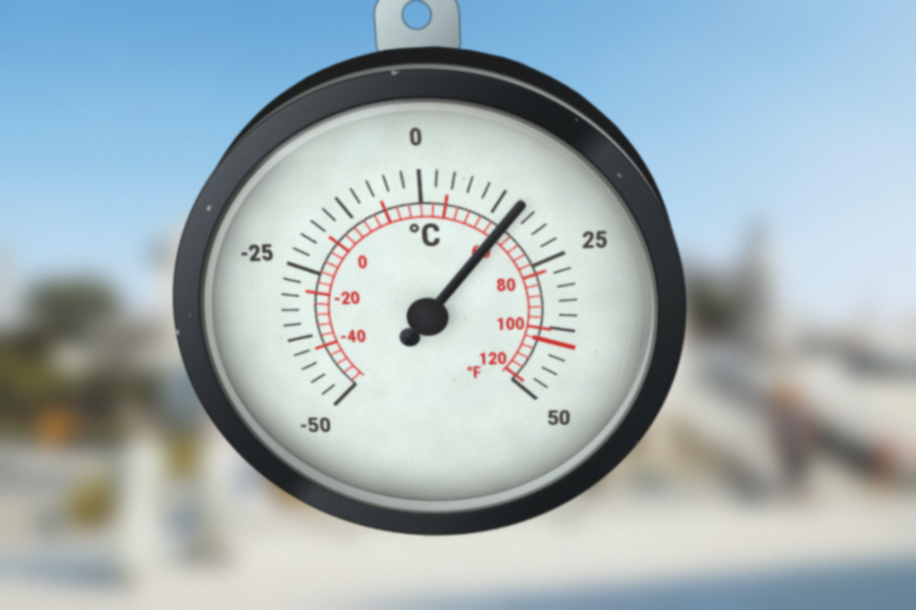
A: 15 °C
